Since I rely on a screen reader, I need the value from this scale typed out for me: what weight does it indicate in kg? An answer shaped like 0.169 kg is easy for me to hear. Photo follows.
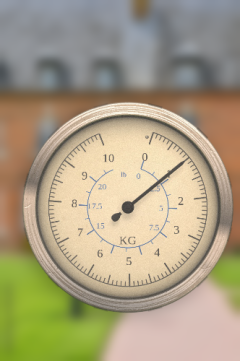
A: 1 kg
